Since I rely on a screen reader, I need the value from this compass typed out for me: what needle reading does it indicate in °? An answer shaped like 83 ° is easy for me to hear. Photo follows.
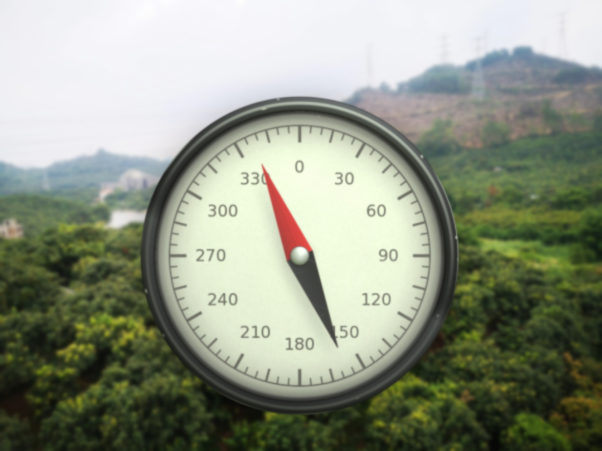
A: 337.5 °
